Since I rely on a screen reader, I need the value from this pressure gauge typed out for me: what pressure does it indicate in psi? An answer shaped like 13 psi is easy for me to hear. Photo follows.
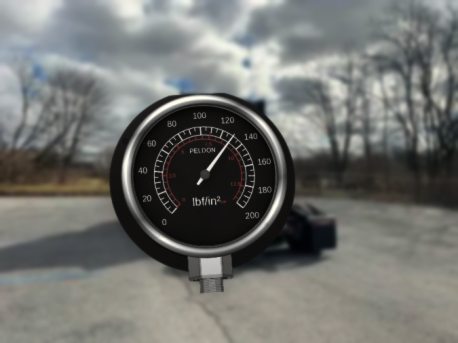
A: 130 psi
